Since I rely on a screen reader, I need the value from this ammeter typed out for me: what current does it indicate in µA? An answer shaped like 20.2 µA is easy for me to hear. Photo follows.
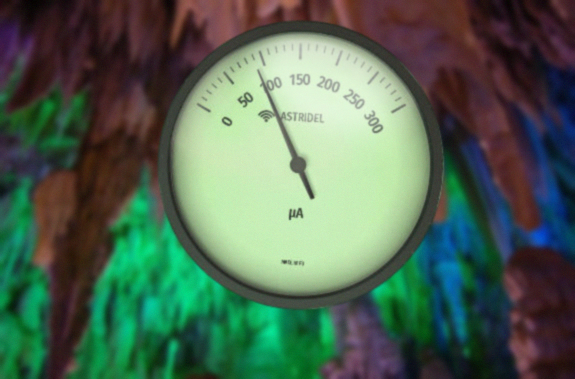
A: 90 µA
